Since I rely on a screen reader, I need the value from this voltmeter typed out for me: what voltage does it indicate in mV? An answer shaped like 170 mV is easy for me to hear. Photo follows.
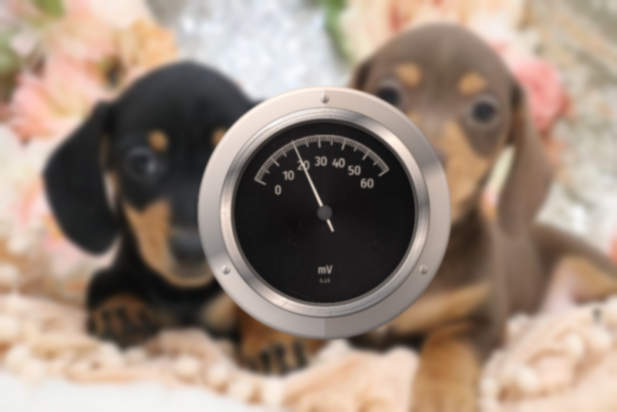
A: 20 mV
